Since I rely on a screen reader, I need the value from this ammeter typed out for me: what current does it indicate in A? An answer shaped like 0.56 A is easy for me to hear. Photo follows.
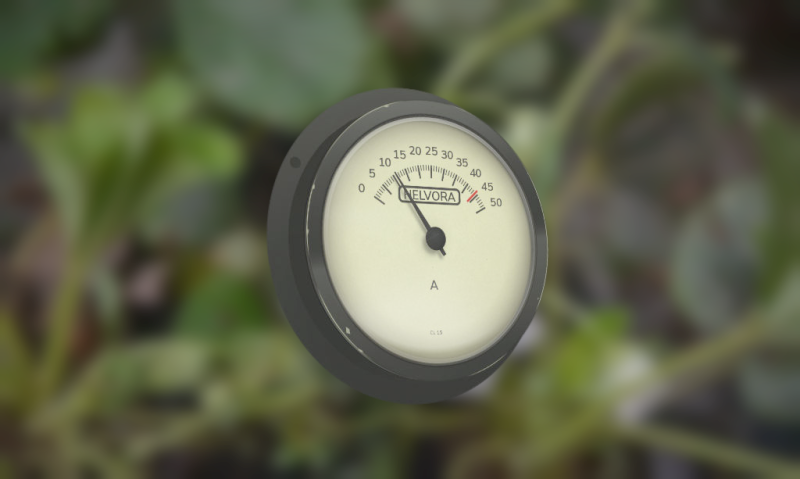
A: 10 A
